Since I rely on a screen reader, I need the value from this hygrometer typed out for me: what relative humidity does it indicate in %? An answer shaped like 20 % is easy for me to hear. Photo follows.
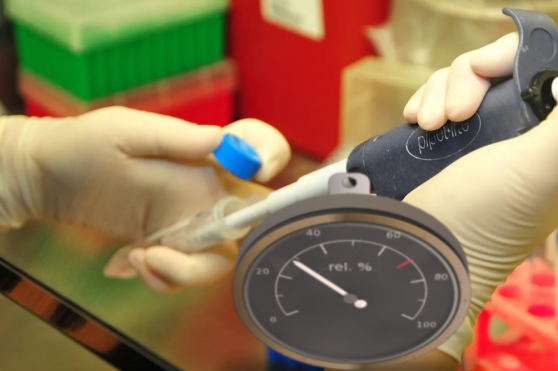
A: 30 %
